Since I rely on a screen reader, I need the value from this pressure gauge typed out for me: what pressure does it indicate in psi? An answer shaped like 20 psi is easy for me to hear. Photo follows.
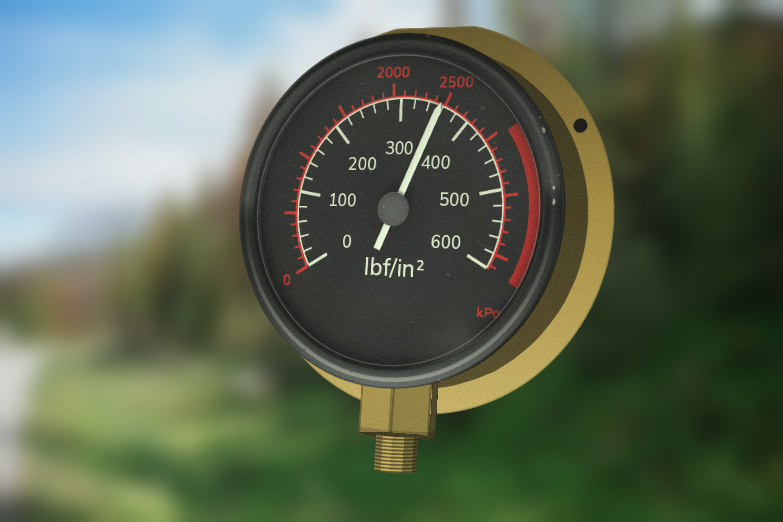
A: 360 psi
